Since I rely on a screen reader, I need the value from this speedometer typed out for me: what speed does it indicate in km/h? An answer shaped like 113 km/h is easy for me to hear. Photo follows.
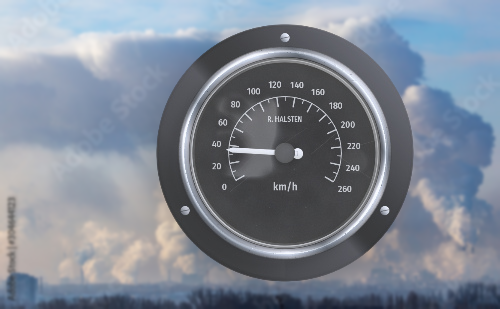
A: 35 km/h
